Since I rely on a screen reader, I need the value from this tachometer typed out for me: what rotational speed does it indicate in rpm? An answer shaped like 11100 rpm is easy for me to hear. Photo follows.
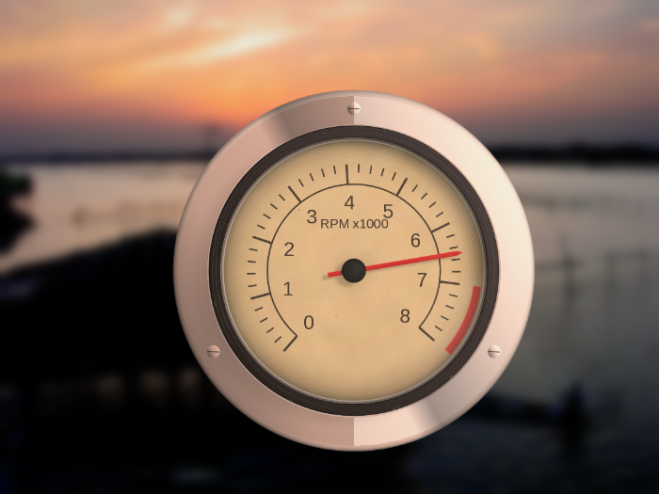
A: 6500 rpm
